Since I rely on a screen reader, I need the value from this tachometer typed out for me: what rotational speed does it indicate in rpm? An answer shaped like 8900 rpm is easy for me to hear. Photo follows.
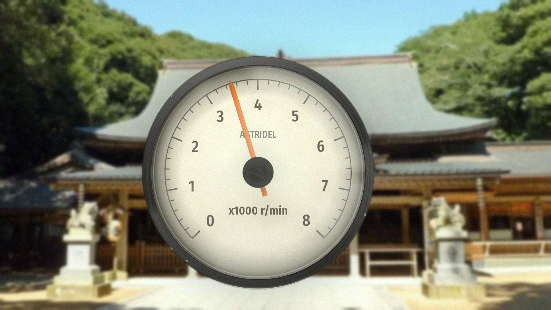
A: 3500 rpm
